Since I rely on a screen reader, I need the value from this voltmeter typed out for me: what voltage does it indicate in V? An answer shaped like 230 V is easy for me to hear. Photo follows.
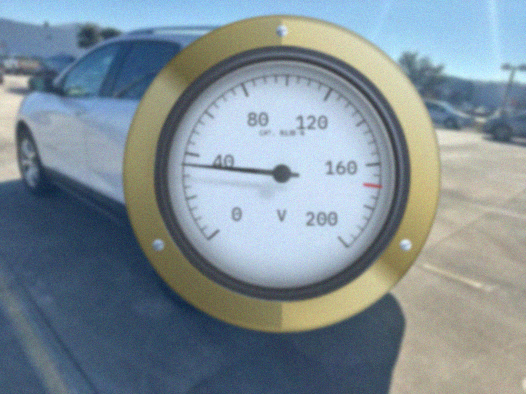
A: 35 V
